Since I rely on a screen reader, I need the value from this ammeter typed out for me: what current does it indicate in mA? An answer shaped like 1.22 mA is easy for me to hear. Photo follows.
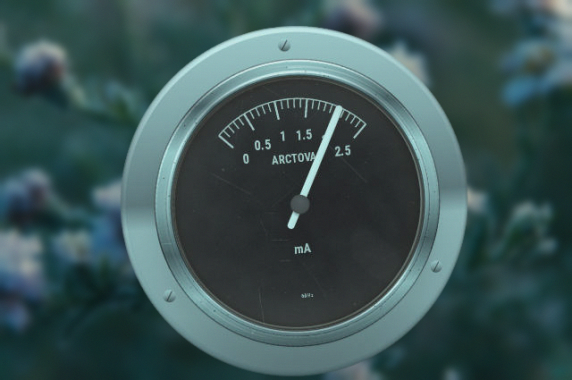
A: 2 mA
